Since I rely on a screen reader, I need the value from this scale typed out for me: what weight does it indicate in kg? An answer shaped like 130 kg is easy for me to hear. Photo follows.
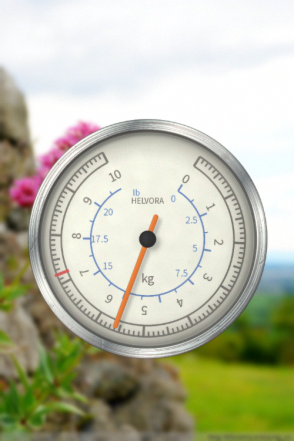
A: 5.6 kg
